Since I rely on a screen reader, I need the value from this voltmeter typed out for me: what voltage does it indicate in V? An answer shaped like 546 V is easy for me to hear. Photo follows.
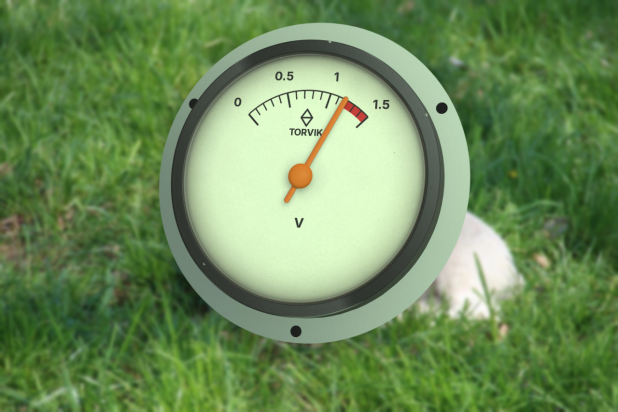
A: 1.2 V
